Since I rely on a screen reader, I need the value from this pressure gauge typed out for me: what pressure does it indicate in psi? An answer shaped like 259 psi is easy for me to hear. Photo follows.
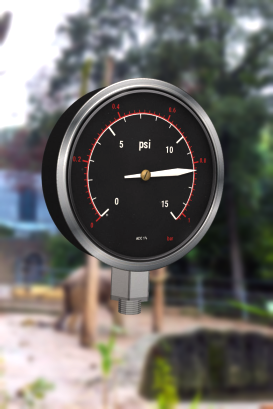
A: 12 psi
